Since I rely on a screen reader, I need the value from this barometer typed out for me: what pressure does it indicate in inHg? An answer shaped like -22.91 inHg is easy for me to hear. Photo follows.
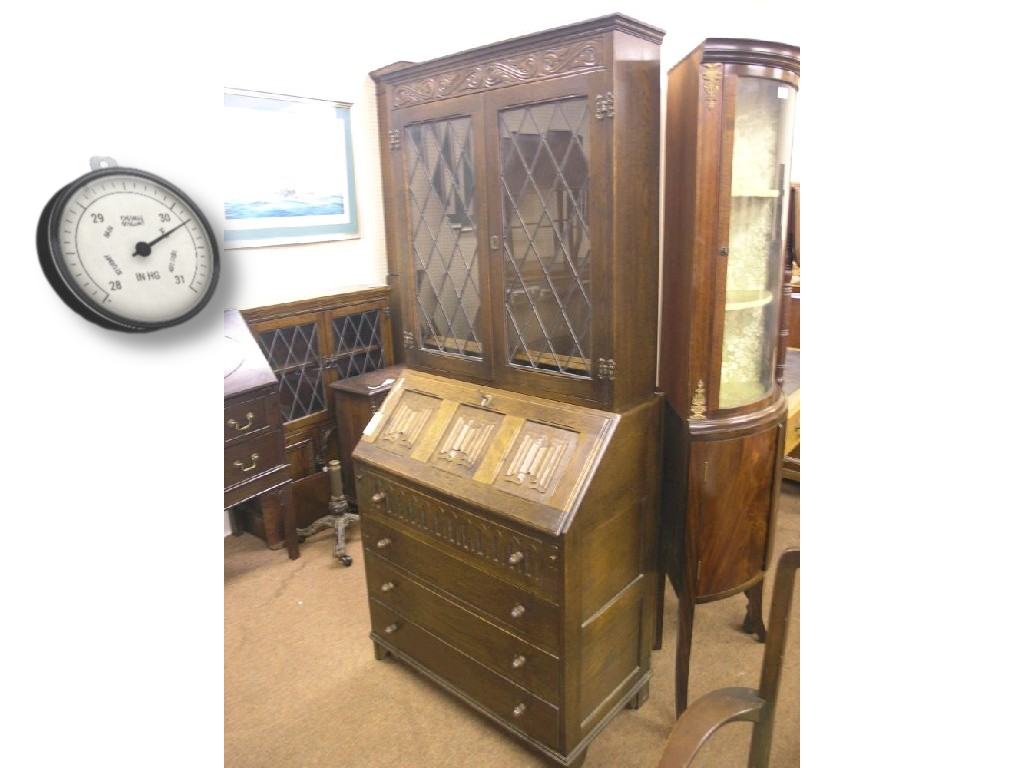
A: 30.2 inHg
